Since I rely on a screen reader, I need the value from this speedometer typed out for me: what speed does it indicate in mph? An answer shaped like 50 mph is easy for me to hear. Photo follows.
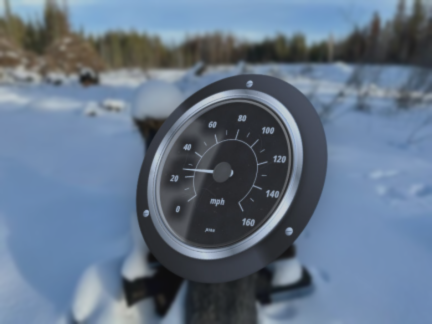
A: 25 mph
